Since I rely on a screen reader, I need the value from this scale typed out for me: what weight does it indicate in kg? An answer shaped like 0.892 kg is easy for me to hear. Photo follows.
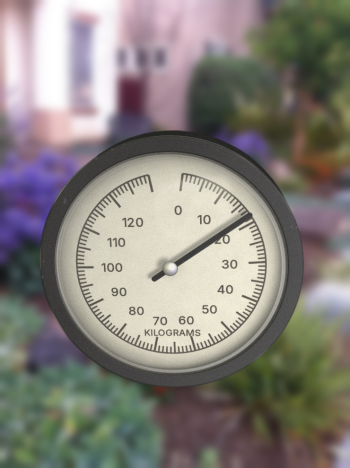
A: 18 kg
